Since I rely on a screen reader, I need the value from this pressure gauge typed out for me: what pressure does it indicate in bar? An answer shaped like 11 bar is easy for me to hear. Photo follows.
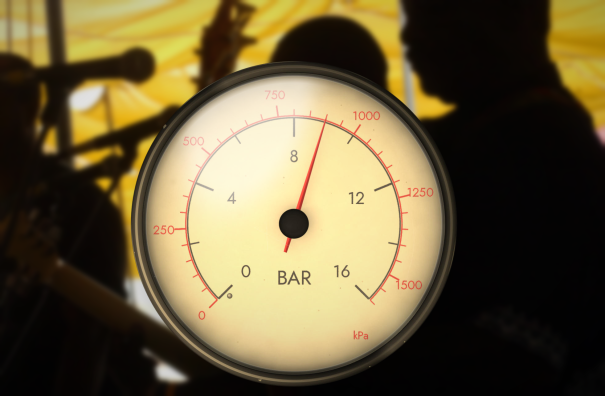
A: 9 bar
